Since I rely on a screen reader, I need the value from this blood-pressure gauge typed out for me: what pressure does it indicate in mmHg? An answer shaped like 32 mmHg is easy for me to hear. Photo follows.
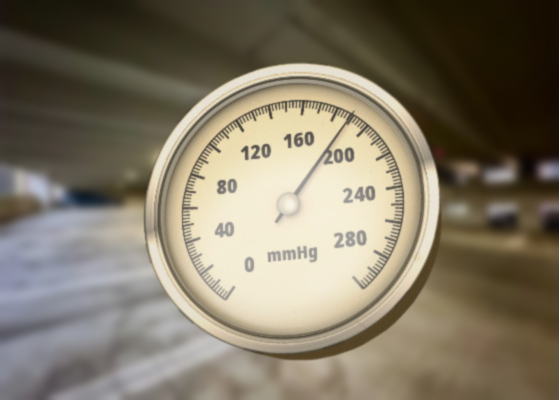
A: 190 mmHg
